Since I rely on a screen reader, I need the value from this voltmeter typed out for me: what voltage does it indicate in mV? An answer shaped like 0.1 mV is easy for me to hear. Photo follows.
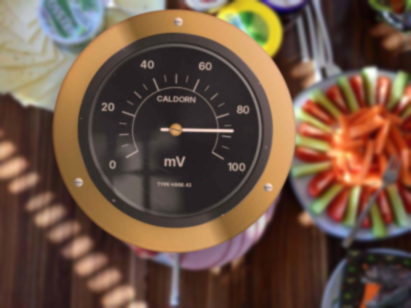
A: 87.5 mV
